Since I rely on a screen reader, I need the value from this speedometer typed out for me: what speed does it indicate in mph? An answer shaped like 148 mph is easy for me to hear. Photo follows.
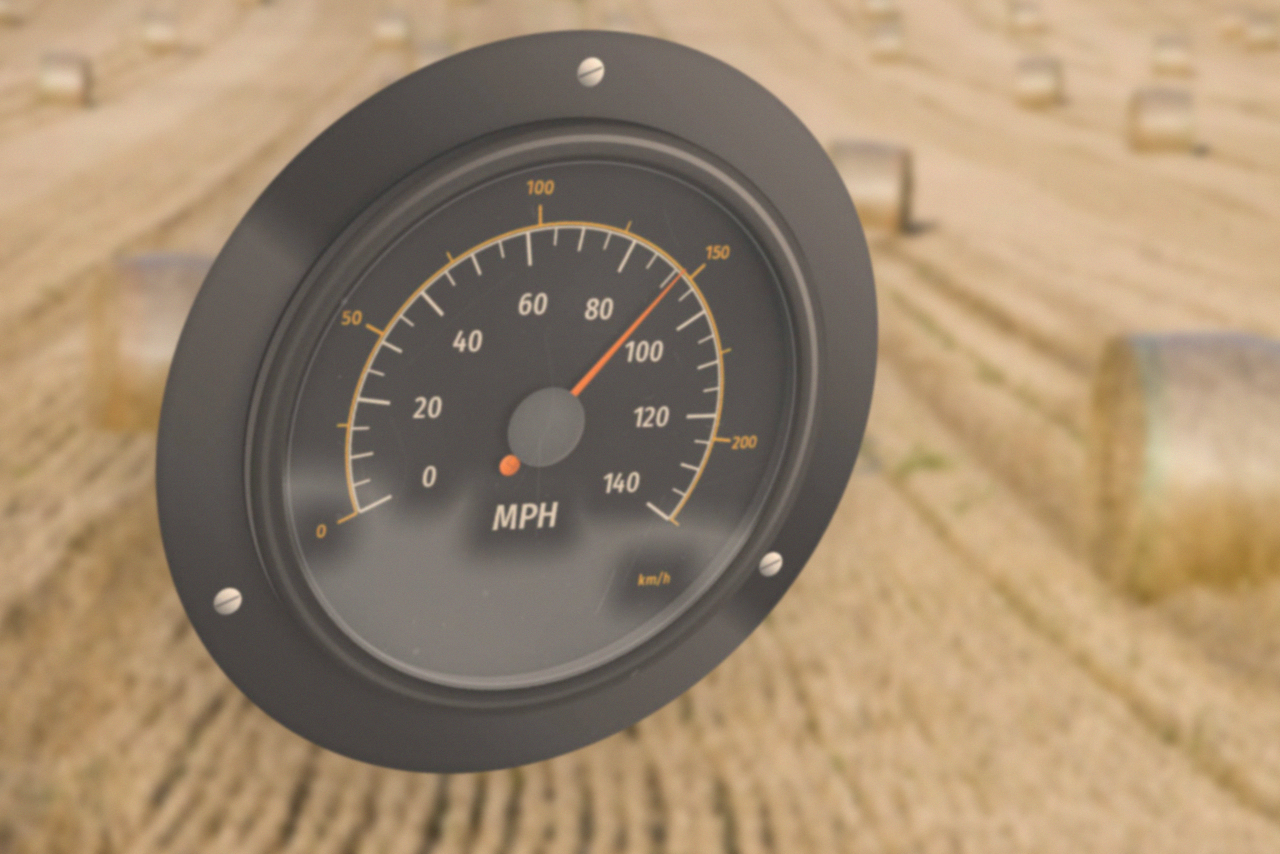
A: 90 mph
